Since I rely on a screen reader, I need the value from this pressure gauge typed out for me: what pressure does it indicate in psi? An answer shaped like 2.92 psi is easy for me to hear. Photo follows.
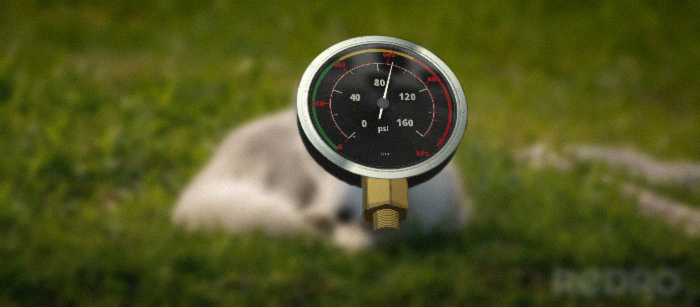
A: 90 psi
